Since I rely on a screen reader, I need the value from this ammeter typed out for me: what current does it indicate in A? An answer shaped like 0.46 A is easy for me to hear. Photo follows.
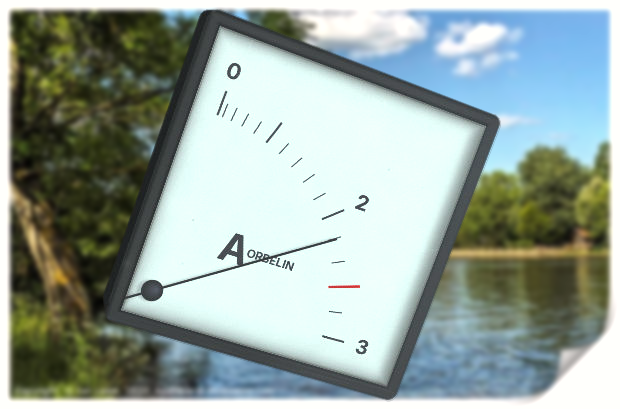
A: 2.2 A
